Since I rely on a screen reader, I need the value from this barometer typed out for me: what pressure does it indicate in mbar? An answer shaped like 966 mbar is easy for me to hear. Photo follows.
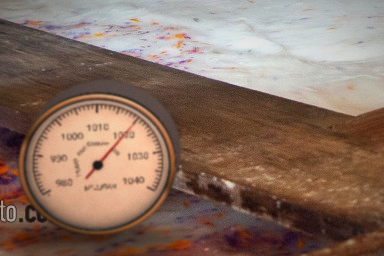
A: 1020 mbar
